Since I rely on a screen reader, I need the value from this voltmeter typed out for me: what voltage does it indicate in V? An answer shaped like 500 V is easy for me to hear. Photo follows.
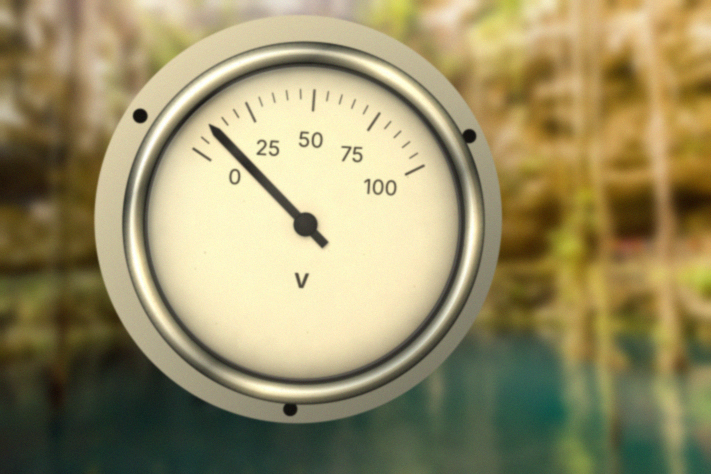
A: 10 V
